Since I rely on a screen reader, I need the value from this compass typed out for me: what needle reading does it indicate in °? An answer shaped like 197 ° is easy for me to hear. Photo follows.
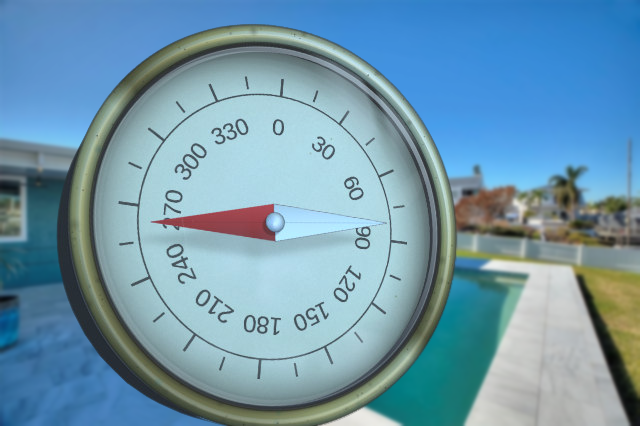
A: 262.5 °
